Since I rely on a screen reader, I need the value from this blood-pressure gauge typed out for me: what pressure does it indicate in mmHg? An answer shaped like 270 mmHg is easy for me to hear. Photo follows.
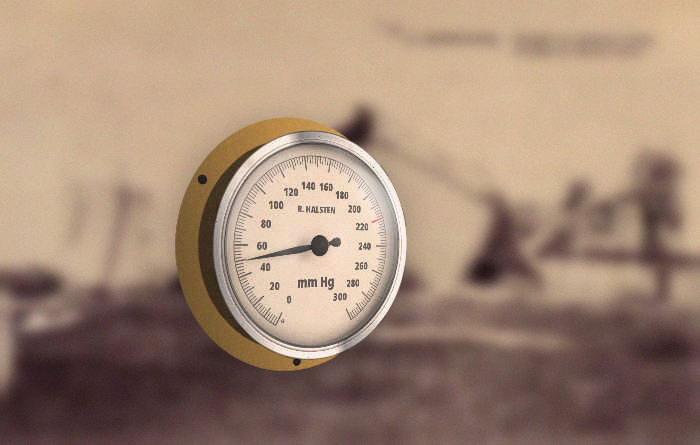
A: 50 mmHg
